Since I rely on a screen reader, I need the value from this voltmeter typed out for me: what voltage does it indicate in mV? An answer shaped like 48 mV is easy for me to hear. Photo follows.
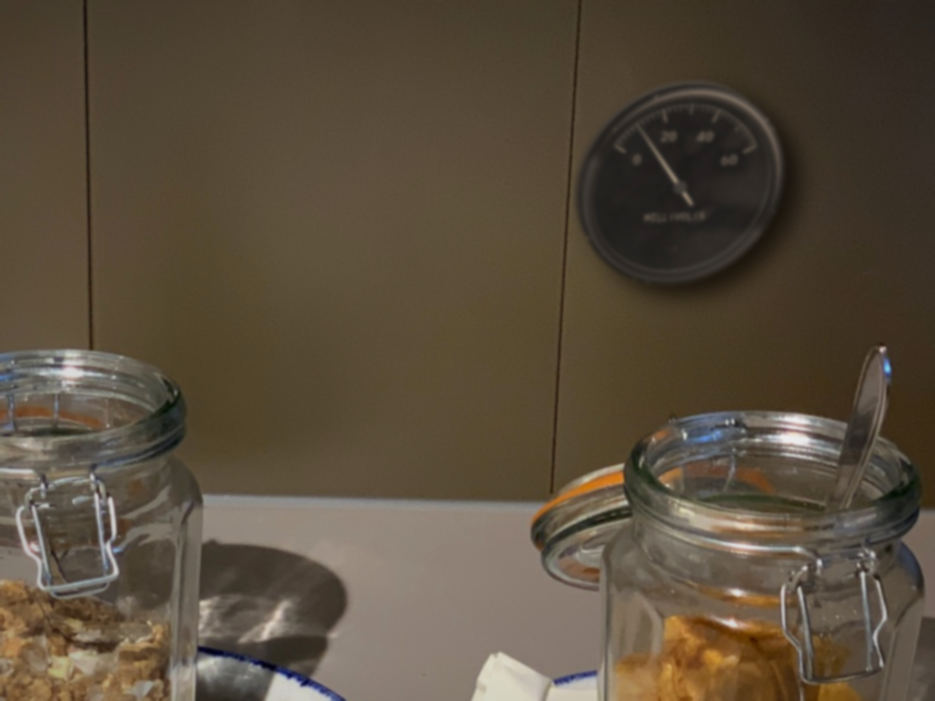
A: 10 mV
